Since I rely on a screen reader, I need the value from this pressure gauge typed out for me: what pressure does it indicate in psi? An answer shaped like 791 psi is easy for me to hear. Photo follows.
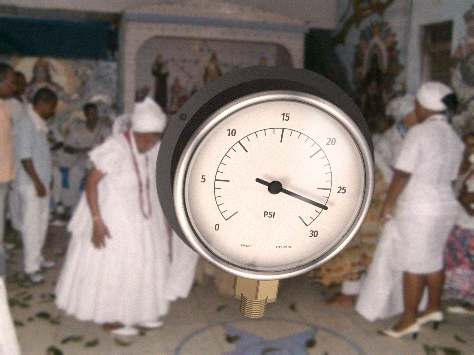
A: 27 psi
